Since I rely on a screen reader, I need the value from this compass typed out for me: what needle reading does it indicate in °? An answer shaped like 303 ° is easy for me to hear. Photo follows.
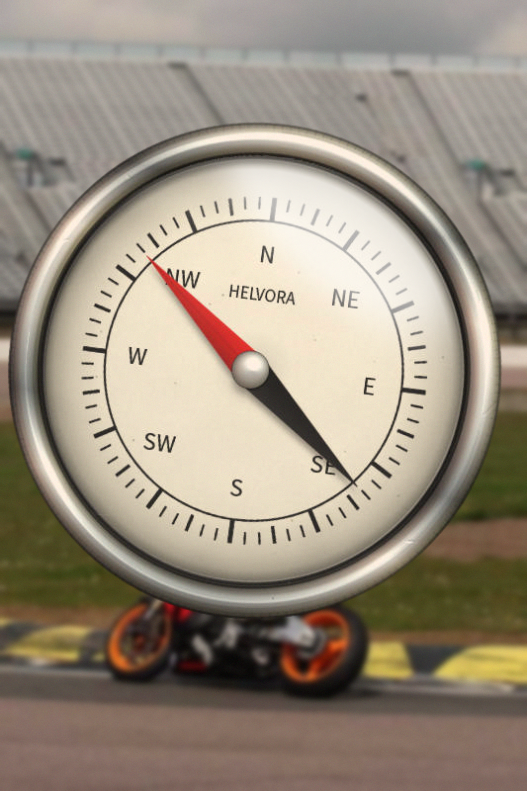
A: 310 °
